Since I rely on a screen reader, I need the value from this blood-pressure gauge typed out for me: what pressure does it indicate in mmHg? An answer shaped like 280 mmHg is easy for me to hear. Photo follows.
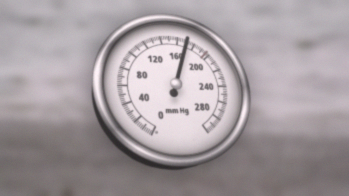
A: 170 mmHg
